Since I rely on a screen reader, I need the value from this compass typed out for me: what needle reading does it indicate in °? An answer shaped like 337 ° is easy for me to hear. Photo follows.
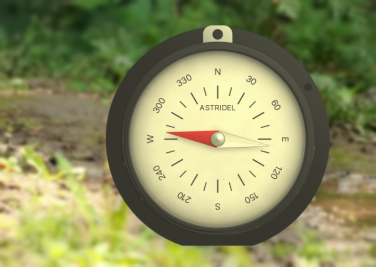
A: 277.5 °
